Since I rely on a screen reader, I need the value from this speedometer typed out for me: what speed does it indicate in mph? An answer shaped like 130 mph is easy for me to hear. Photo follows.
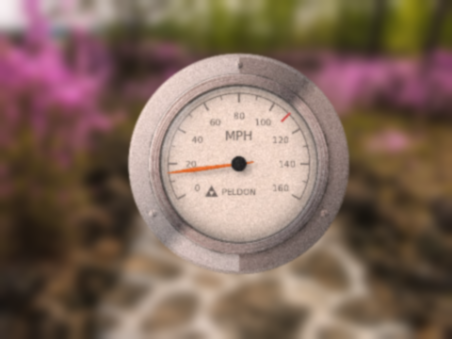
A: 15 mph
